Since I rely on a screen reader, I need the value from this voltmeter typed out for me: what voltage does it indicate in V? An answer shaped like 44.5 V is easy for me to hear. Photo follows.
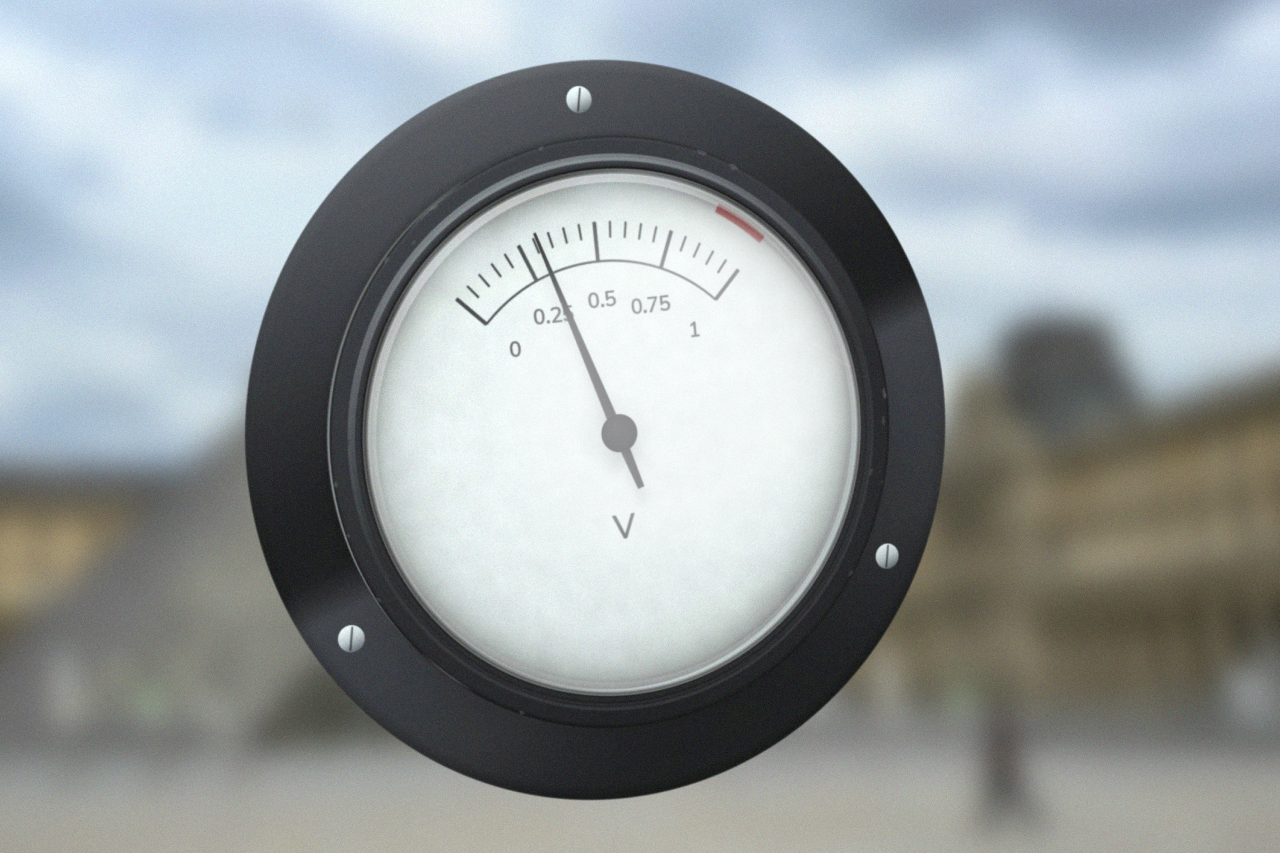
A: 0.3 V
